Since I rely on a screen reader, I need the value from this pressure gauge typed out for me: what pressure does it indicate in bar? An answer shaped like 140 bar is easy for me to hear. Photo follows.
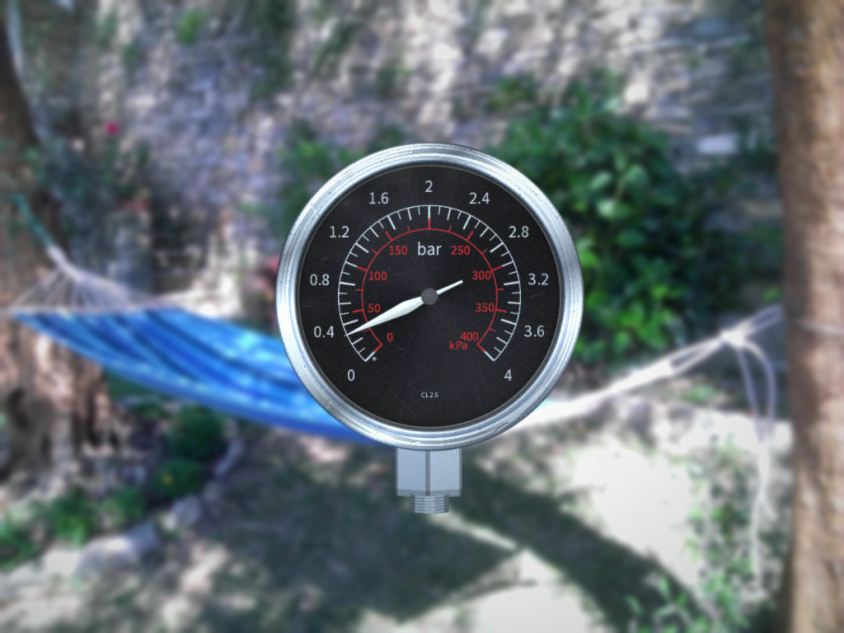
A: 0.3 bar
